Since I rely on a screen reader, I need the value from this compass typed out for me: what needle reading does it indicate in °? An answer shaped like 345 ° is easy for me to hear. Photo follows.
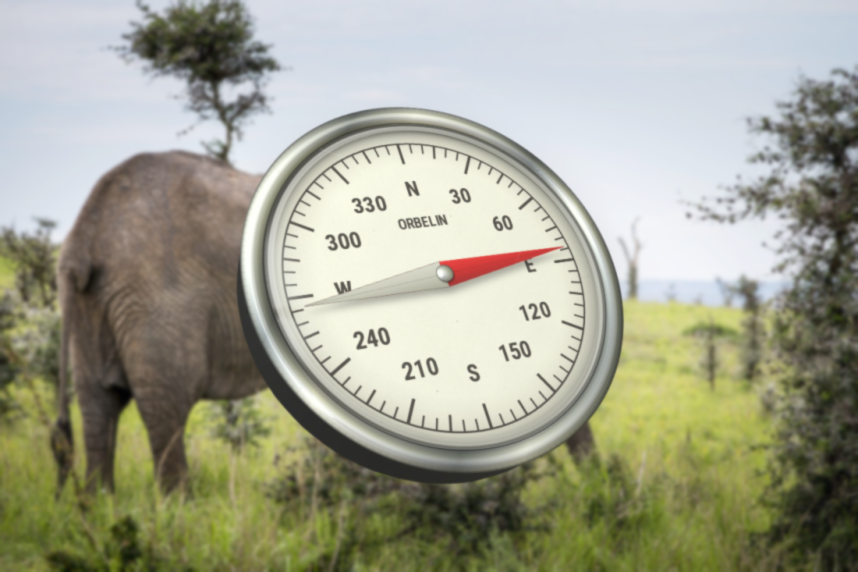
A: 85 °
